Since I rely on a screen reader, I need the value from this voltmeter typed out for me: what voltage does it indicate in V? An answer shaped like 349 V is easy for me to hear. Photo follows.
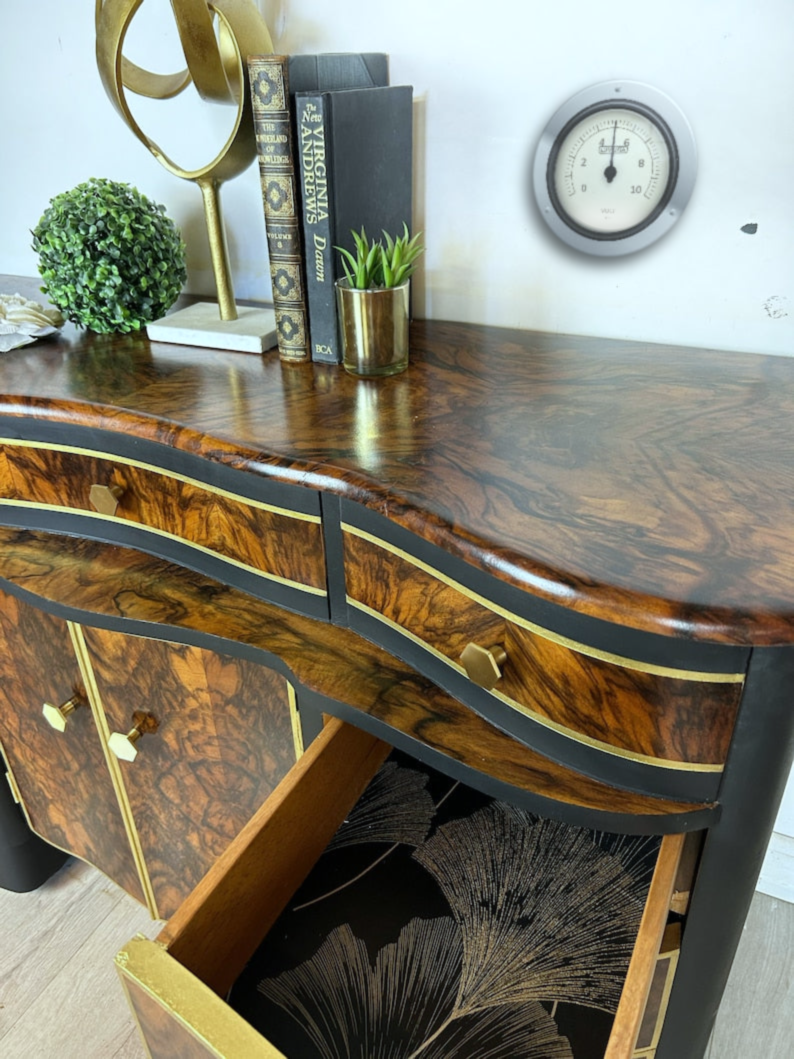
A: 5 V
